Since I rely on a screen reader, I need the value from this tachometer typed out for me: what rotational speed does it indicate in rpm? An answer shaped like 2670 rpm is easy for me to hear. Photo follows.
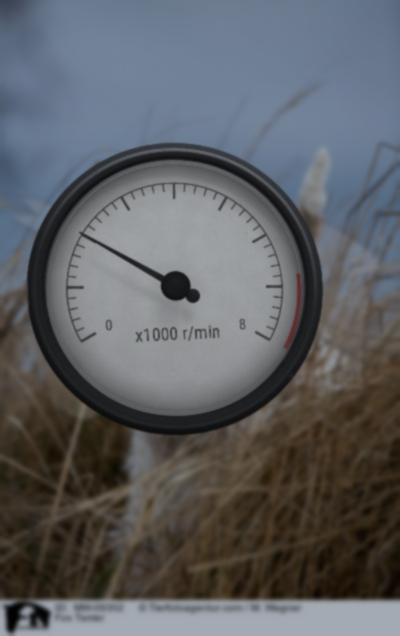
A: 2000 rpm
